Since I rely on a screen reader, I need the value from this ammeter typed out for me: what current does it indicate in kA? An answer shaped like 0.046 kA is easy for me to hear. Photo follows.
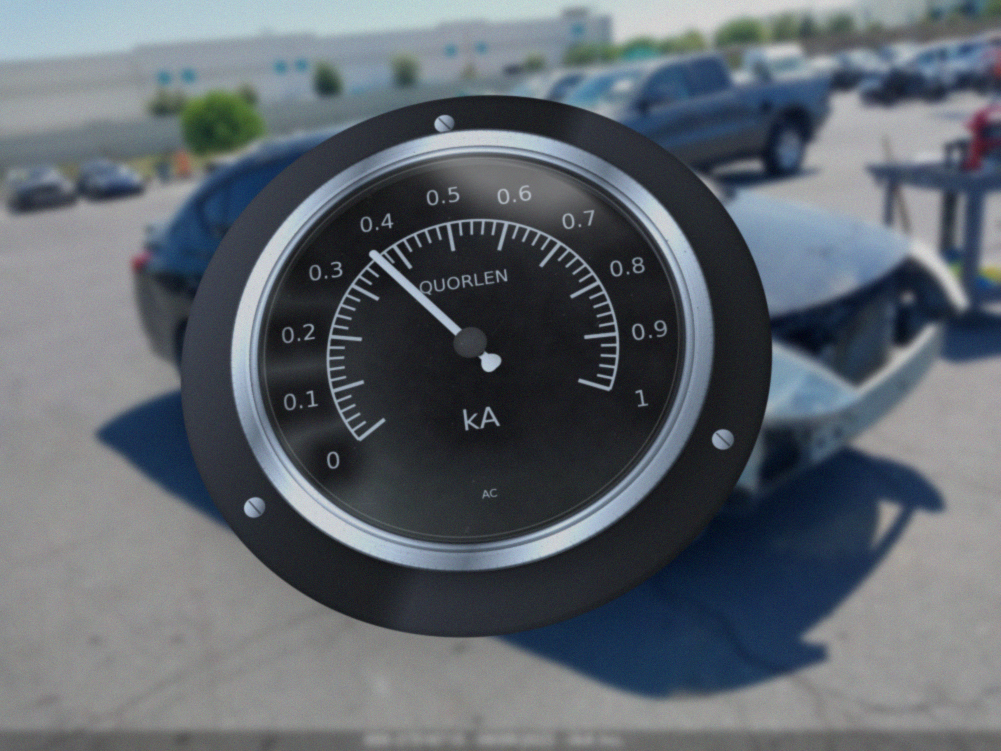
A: 0.36 kA
